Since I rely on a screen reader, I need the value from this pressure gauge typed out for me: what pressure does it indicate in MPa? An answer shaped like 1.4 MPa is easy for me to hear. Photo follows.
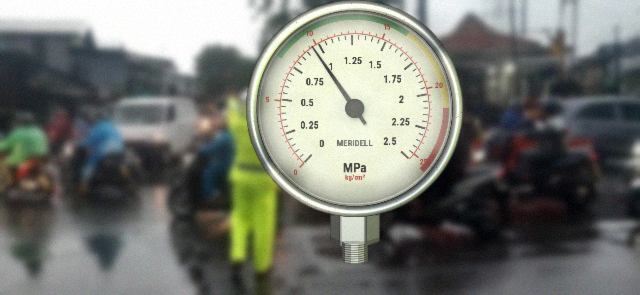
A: 0.95 MPa
